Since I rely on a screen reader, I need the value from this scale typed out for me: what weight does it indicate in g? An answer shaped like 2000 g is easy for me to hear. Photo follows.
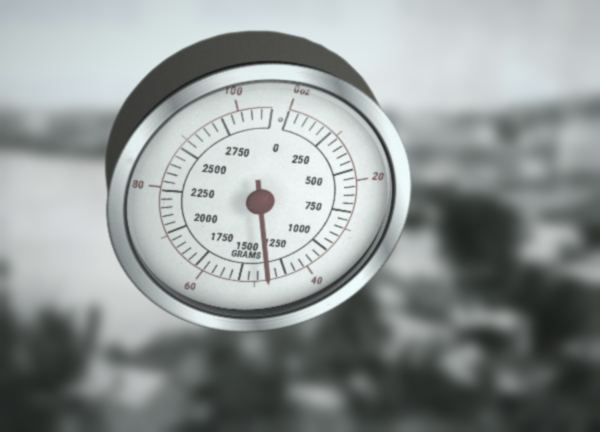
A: 1350 g
